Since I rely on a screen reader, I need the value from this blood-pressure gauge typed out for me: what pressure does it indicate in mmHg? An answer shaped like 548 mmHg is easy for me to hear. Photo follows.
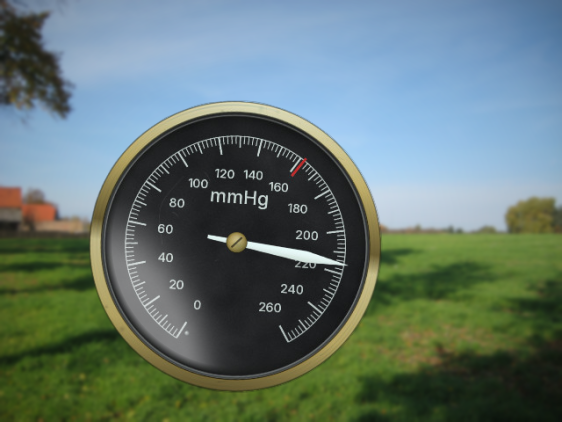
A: 216 mmHg
